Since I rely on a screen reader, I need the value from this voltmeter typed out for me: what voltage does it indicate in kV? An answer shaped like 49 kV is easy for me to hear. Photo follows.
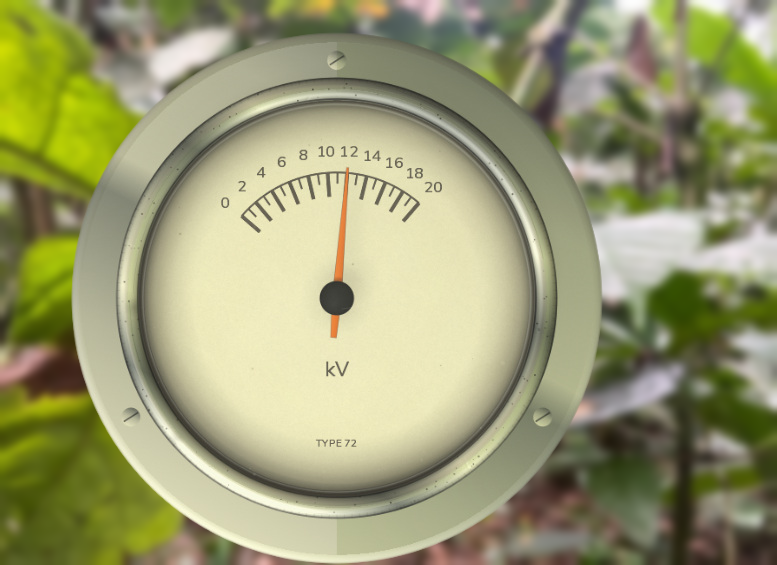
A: 12 kV
